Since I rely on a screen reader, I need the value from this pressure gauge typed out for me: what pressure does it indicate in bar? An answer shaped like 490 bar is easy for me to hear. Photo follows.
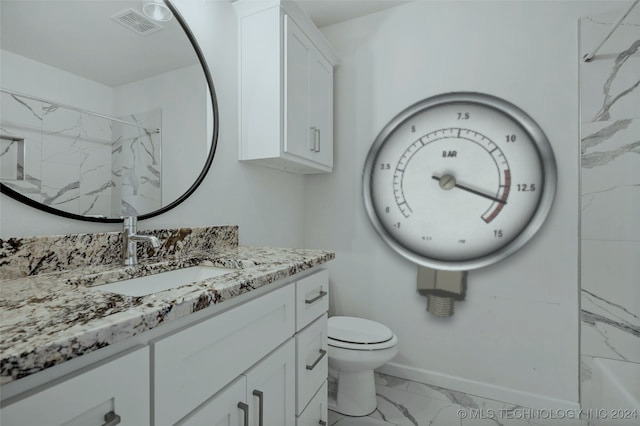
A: 13.5 bar
